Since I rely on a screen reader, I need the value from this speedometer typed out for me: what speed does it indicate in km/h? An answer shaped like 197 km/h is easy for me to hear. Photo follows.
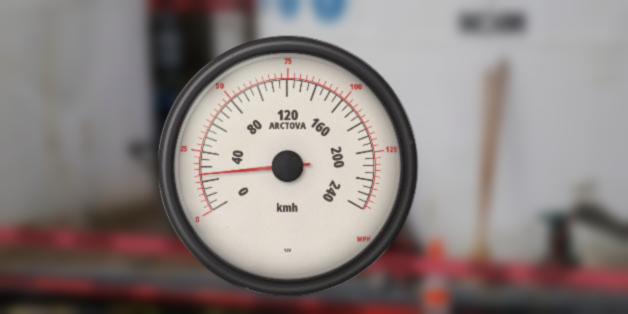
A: 25 km/h
